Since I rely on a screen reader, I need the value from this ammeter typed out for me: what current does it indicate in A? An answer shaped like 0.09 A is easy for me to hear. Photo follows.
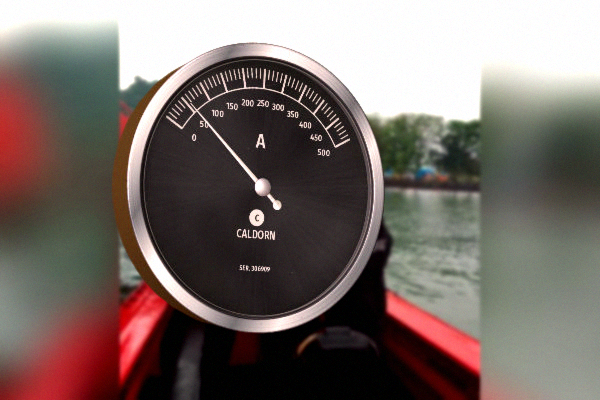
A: 50 A
